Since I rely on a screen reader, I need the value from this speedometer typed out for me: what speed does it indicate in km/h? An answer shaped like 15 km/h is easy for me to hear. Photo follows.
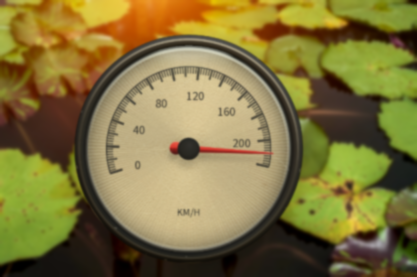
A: 210 km/h
